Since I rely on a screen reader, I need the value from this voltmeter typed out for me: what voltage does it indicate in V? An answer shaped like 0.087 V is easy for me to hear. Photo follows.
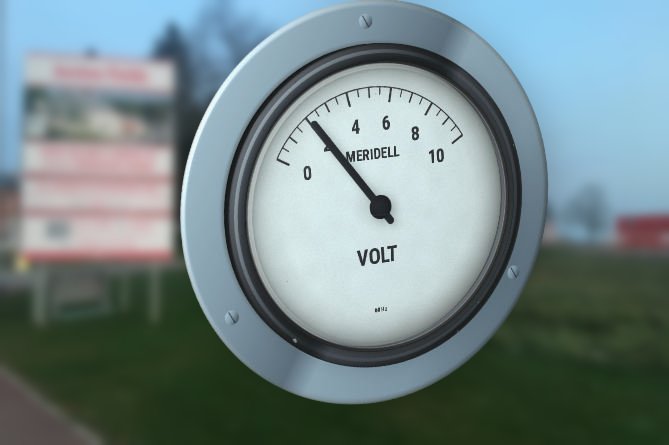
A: 2 V
